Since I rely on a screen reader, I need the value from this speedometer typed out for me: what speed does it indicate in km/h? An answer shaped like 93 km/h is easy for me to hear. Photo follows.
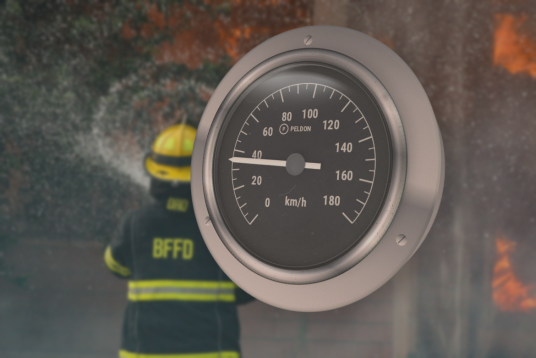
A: 35 km/h
